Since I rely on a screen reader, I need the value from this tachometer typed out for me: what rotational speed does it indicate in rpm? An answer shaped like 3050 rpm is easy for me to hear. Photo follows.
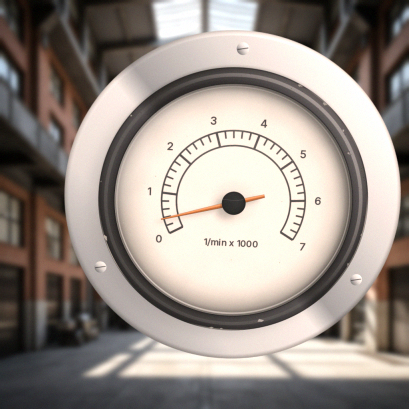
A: 400 rpm
